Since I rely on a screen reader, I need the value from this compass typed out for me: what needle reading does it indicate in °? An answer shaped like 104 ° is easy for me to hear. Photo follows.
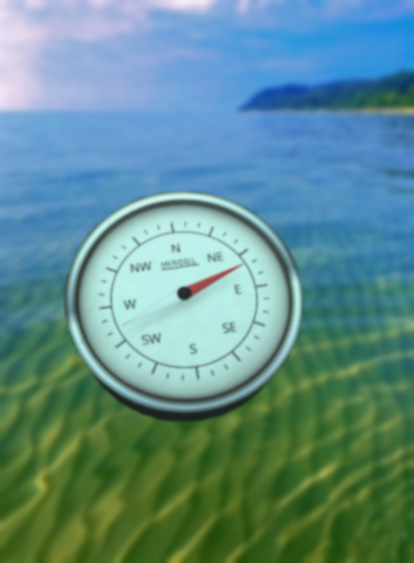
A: 70 °
